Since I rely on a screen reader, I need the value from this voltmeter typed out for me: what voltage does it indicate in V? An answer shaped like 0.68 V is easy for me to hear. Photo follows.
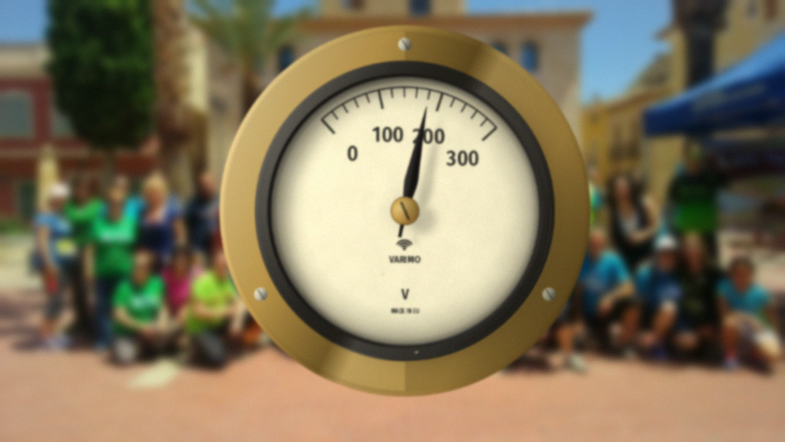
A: 180 V
